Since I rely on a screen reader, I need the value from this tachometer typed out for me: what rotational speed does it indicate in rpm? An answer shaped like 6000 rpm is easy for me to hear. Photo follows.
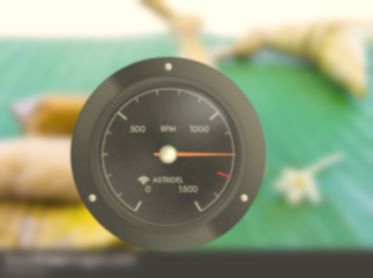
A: 1200 rpm
